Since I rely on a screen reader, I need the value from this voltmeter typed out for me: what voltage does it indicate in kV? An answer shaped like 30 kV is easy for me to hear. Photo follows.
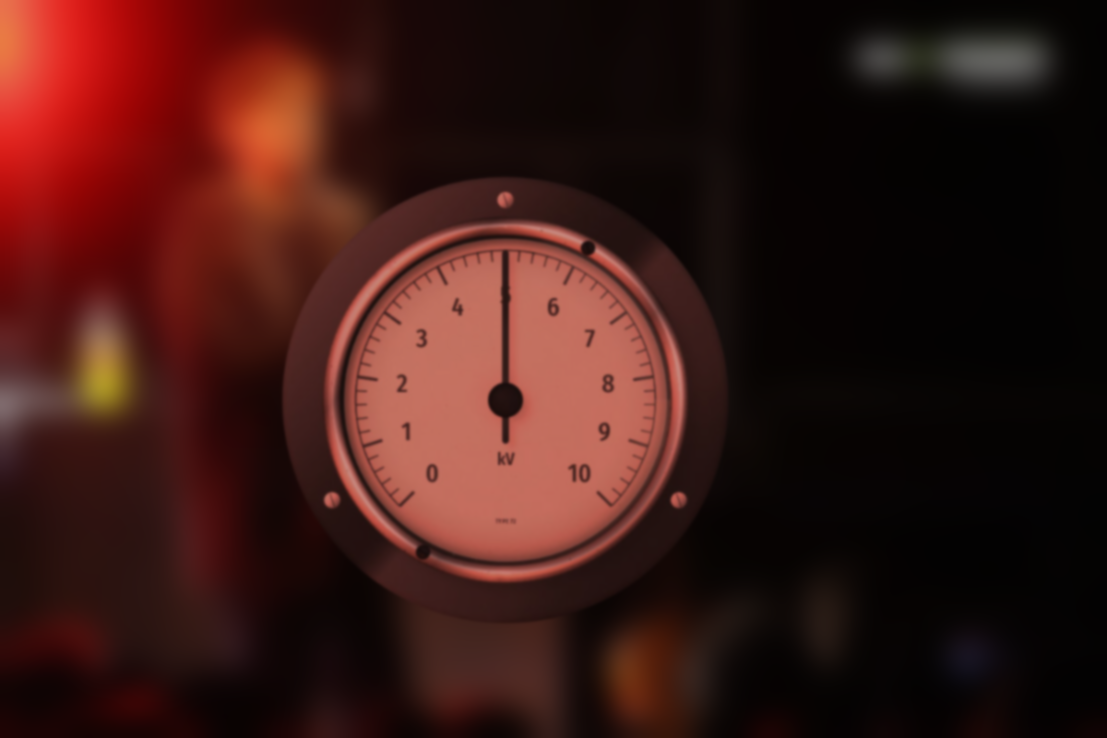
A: 5 kV
